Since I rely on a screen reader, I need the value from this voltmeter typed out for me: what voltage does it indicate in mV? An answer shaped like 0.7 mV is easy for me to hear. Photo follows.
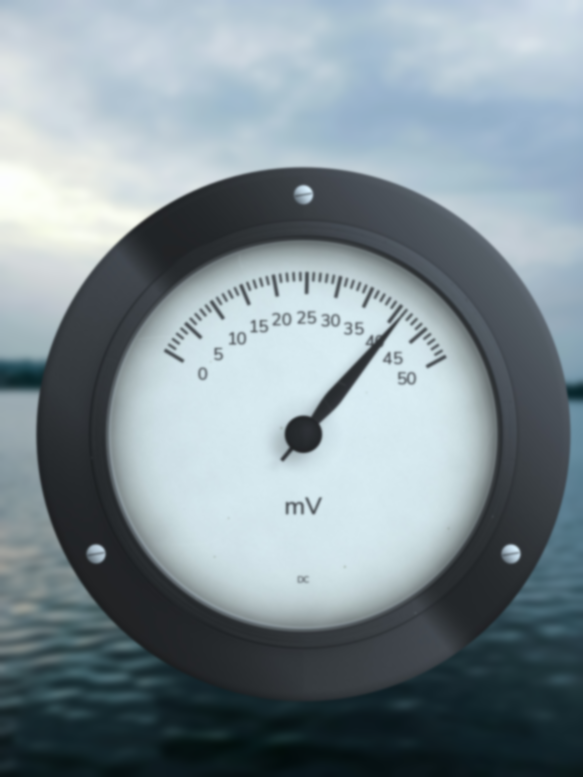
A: 41 mV
